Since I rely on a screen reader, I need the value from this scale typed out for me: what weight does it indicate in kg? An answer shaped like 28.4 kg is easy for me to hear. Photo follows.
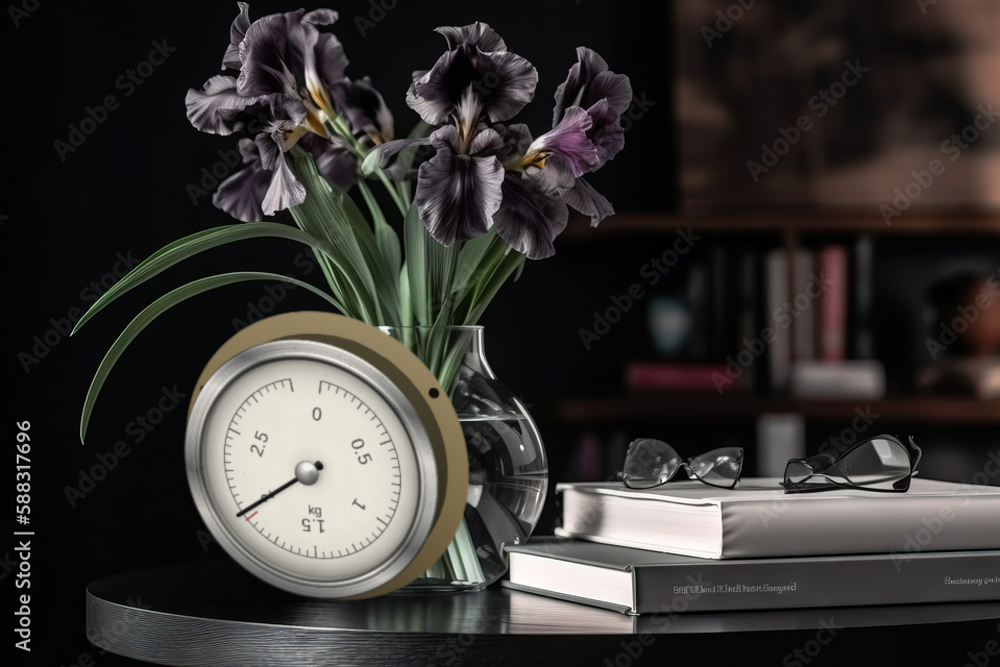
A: 2 kg
